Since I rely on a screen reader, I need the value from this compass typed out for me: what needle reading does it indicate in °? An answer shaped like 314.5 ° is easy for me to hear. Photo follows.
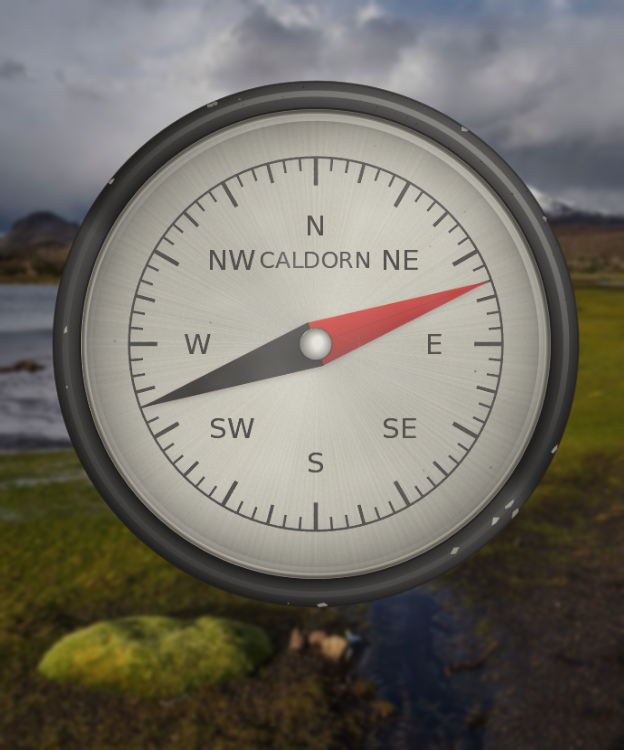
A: 70 °
